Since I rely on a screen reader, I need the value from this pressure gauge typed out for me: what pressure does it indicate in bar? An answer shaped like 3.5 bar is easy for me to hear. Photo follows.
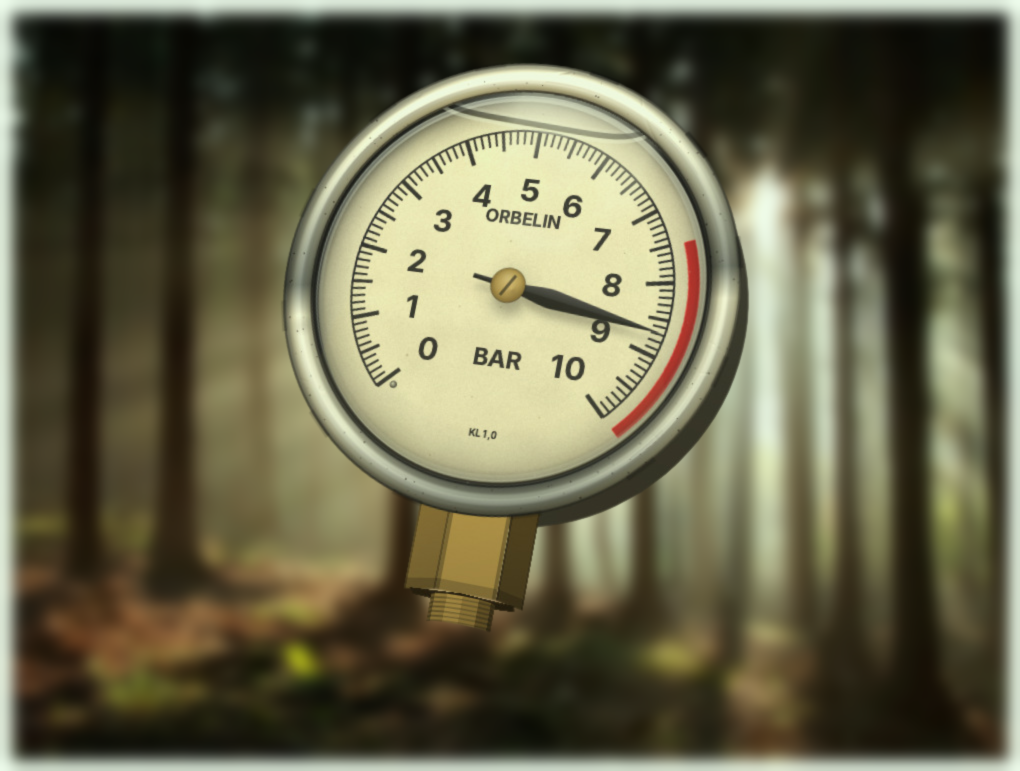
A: 8.7 bar
